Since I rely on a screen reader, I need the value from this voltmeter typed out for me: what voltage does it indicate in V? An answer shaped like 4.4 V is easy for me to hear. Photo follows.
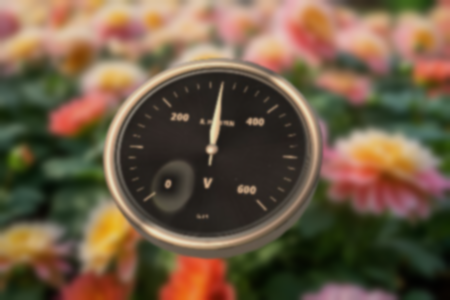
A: 300 V
